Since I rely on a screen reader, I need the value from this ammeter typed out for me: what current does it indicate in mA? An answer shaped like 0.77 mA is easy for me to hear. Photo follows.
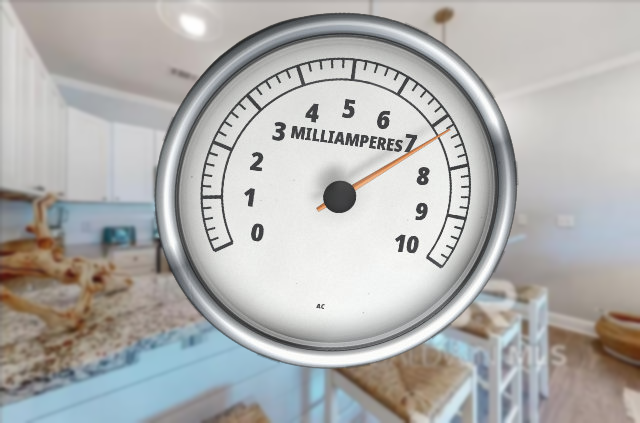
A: 7.2 mA
